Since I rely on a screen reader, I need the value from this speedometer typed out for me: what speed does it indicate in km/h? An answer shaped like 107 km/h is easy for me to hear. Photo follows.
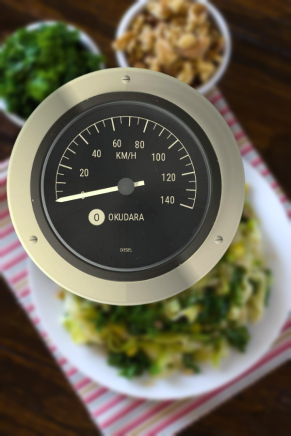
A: 0 km/h
